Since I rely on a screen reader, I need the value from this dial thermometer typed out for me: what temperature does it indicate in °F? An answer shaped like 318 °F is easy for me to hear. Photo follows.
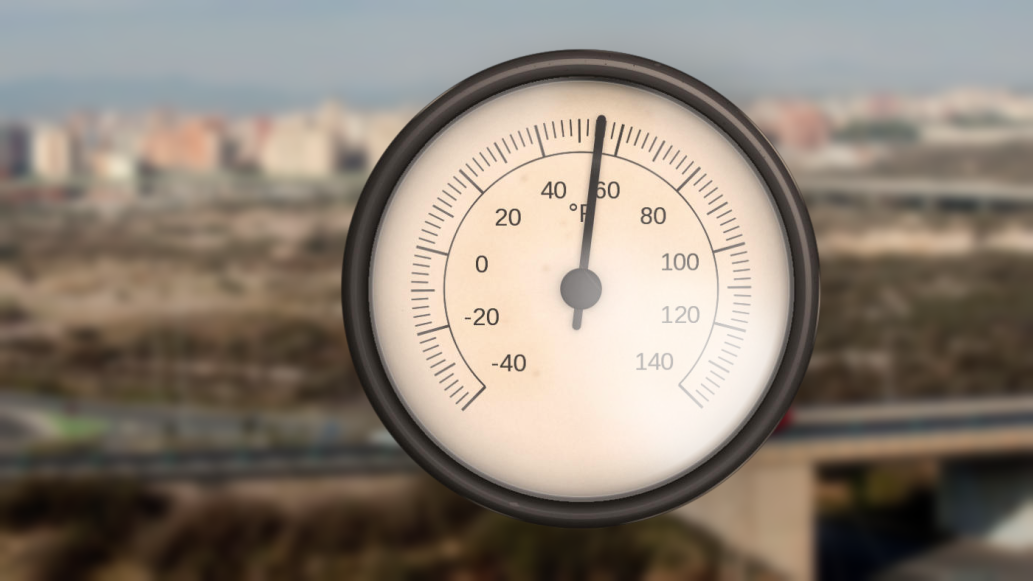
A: 55 °F
